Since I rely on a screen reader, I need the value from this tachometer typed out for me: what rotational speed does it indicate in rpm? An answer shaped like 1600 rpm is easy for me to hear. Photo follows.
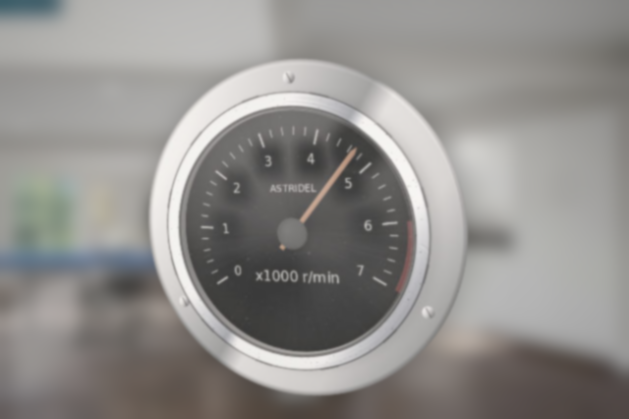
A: 4700 rpm
